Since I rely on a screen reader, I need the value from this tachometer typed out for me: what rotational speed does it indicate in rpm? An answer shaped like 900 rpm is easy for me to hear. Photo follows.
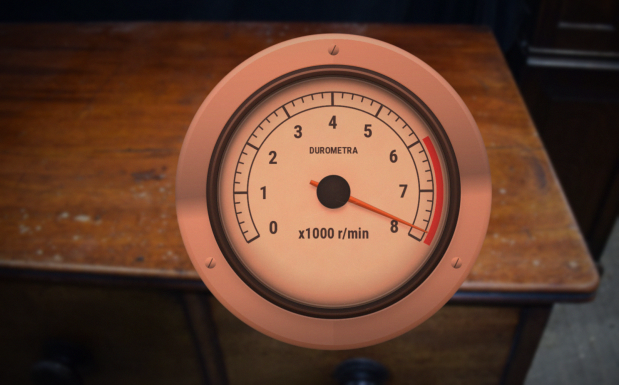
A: 7800 rpm
